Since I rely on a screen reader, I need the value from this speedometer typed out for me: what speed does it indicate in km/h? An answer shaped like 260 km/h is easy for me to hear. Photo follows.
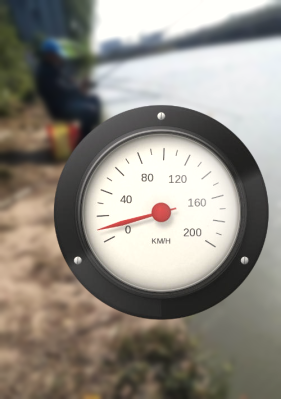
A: 10 km/h
